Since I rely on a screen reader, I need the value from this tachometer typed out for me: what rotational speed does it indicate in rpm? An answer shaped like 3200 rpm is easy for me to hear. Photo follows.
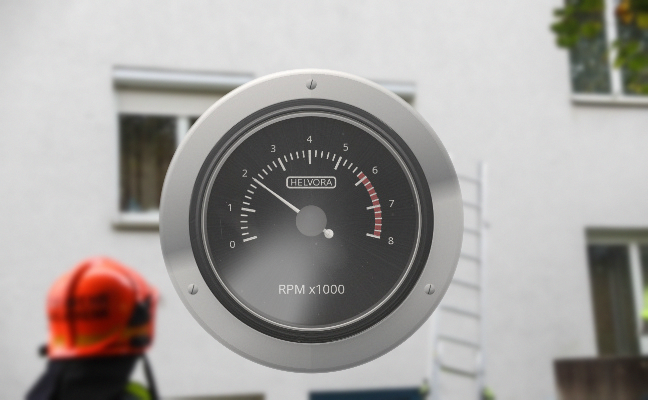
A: 2000 rpm
